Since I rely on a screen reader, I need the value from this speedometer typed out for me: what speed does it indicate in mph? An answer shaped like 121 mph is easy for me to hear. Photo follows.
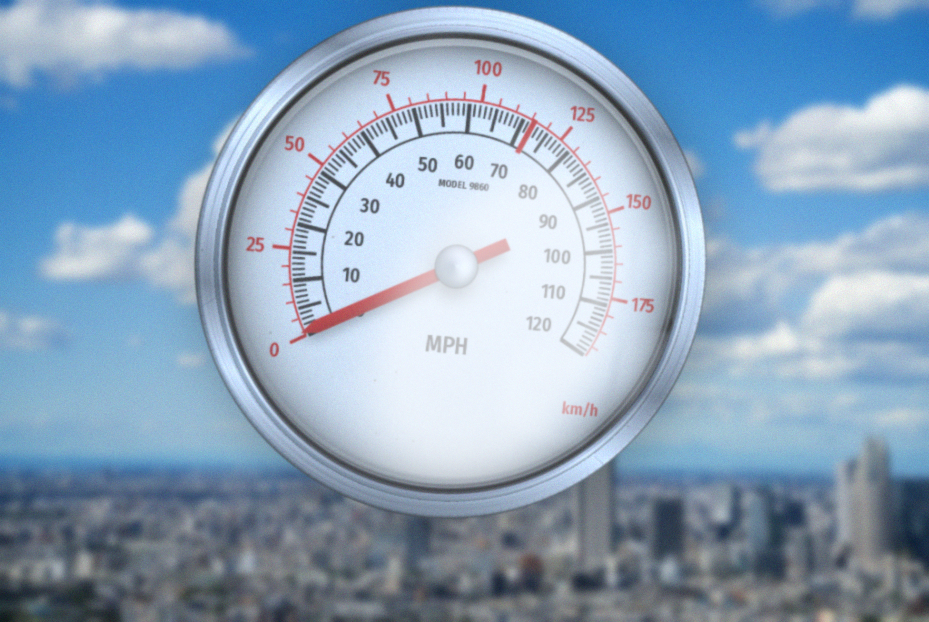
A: 1 mph
